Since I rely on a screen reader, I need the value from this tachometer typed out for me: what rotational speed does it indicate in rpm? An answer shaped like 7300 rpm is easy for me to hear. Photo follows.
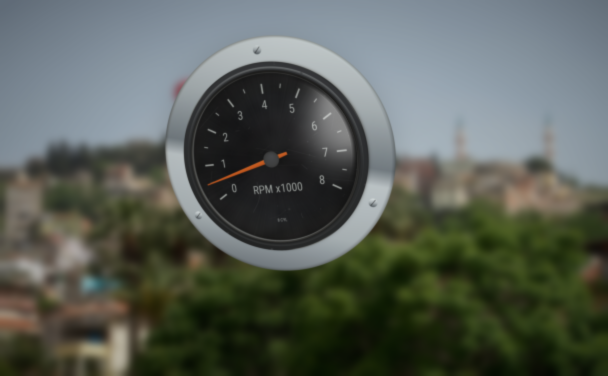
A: 500 rpm
